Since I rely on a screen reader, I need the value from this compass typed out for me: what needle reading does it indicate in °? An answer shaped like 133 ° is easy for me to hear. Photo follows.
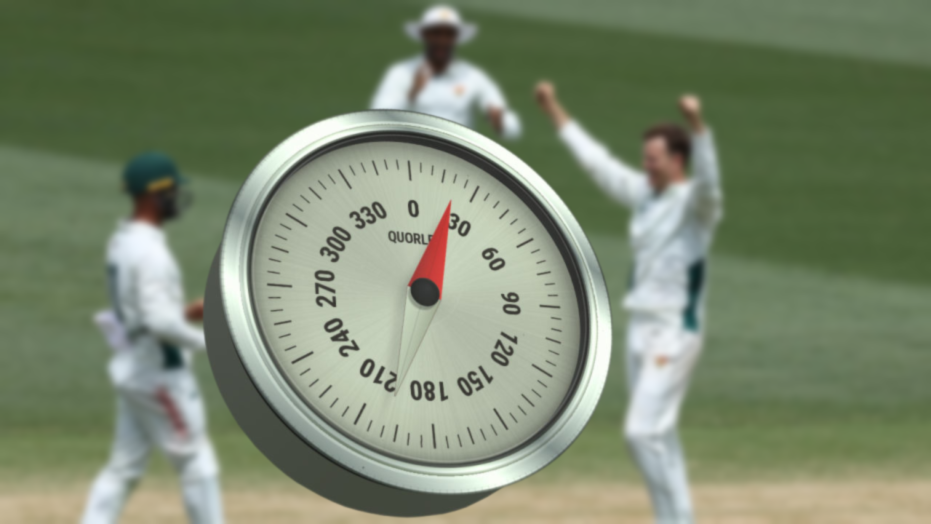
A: 20 °
